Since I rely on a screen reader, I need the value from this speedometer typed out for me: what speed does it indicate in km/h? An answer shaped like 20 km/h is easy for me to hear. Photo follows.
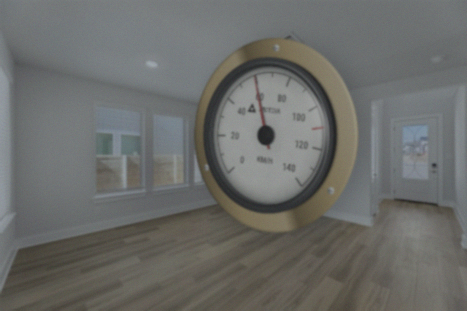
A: 60 km/h
